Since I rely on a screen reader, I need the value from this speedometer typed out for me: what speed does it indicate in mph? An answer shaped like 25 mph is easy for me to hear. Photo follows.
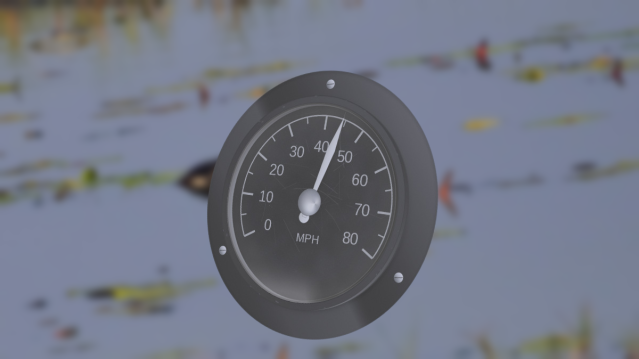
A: 45 mph
